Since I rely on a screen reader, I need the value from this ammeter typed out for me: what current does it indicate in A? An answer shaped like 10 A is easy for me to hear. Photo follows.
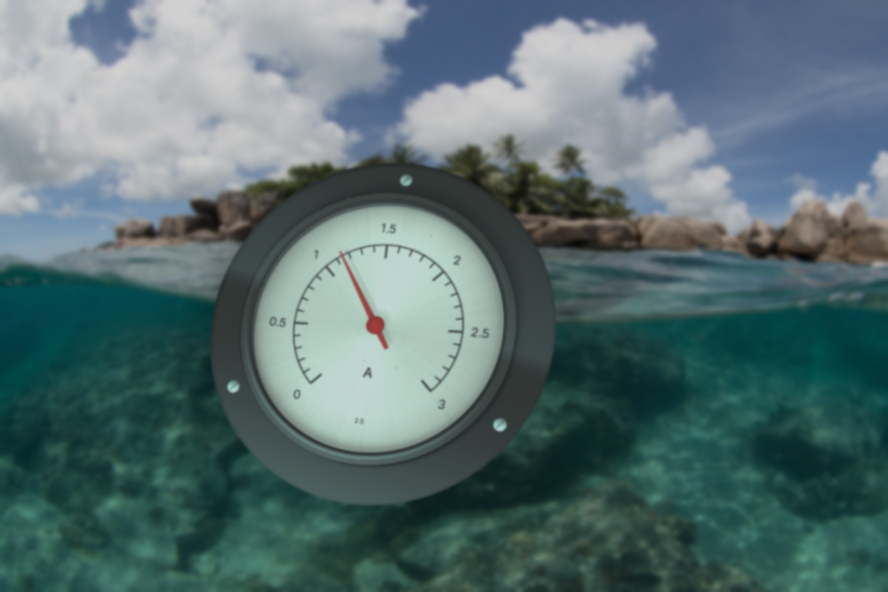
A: 1.15 A
